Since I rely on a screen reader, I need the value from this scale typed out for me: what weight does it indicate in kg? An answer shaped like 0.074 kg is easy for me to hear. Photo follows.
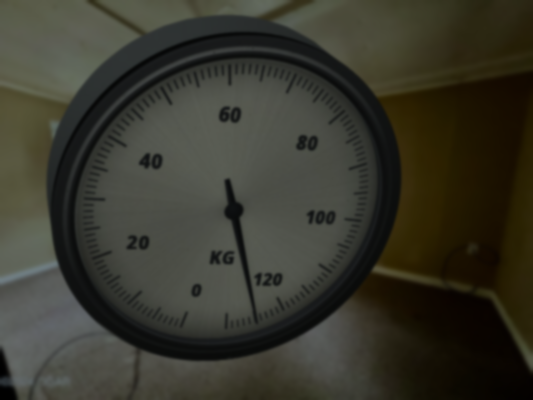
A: 125 kg
